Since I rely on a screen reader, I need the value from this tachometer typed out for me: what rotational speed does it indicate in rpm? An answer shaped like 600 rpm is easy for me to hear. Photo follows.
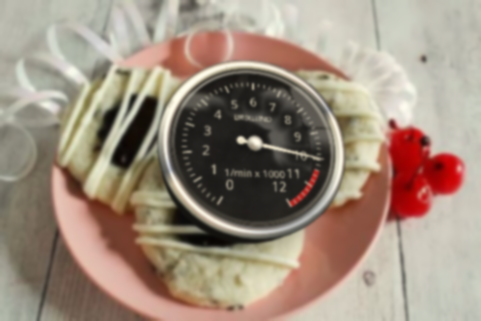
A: 10000 rpm
